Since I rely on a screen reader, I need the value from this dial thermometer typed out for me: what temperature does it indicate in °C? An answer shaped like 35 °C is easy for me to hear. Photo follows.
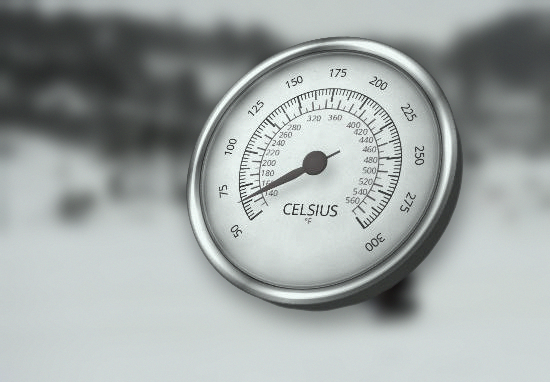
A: 62.5 °C
